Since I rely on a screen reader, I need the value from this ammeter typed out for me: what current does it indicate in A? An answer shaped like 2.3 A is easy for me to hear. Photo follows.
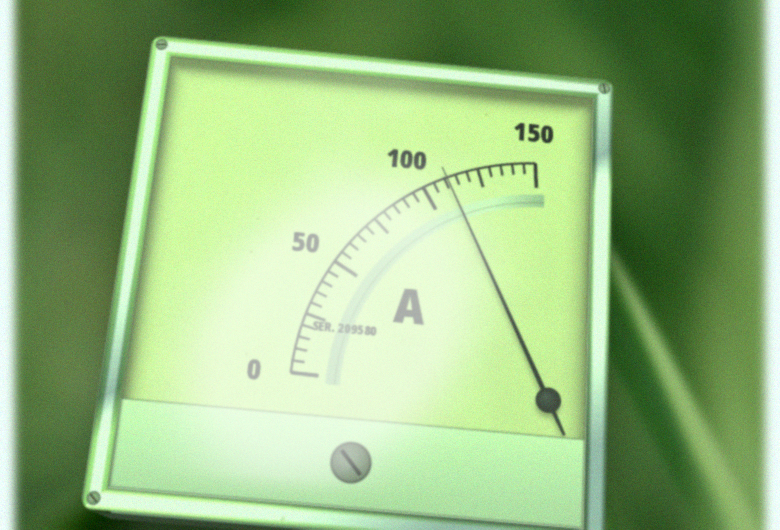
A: 110 A
